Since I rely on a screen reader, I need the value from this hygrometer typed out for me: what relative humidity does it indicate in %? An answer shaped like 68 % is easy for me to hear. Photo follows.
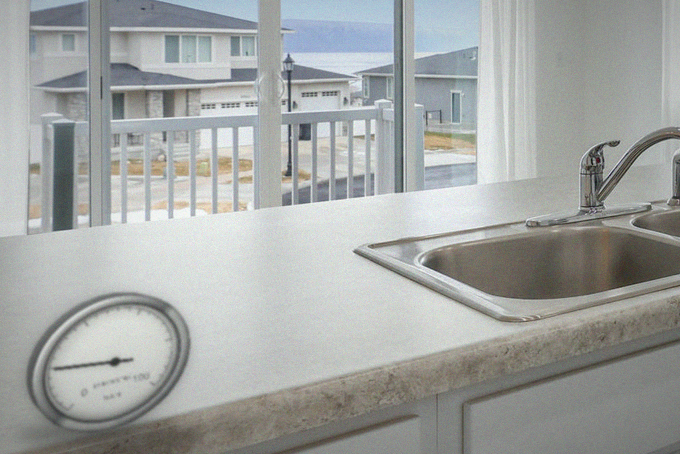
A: 20 %
